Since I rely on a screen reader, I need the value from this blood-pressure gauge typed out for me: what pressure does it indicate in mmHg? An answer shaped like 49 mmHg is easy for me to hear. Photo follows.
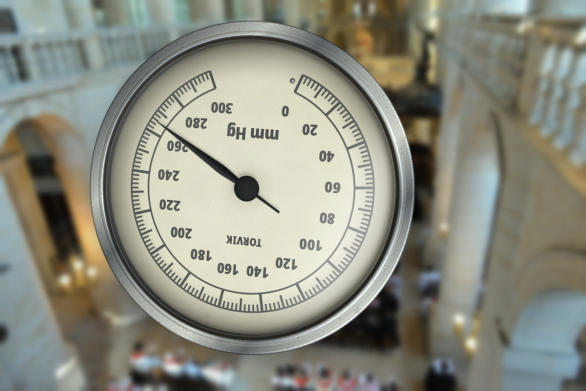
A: 266 mmHg
